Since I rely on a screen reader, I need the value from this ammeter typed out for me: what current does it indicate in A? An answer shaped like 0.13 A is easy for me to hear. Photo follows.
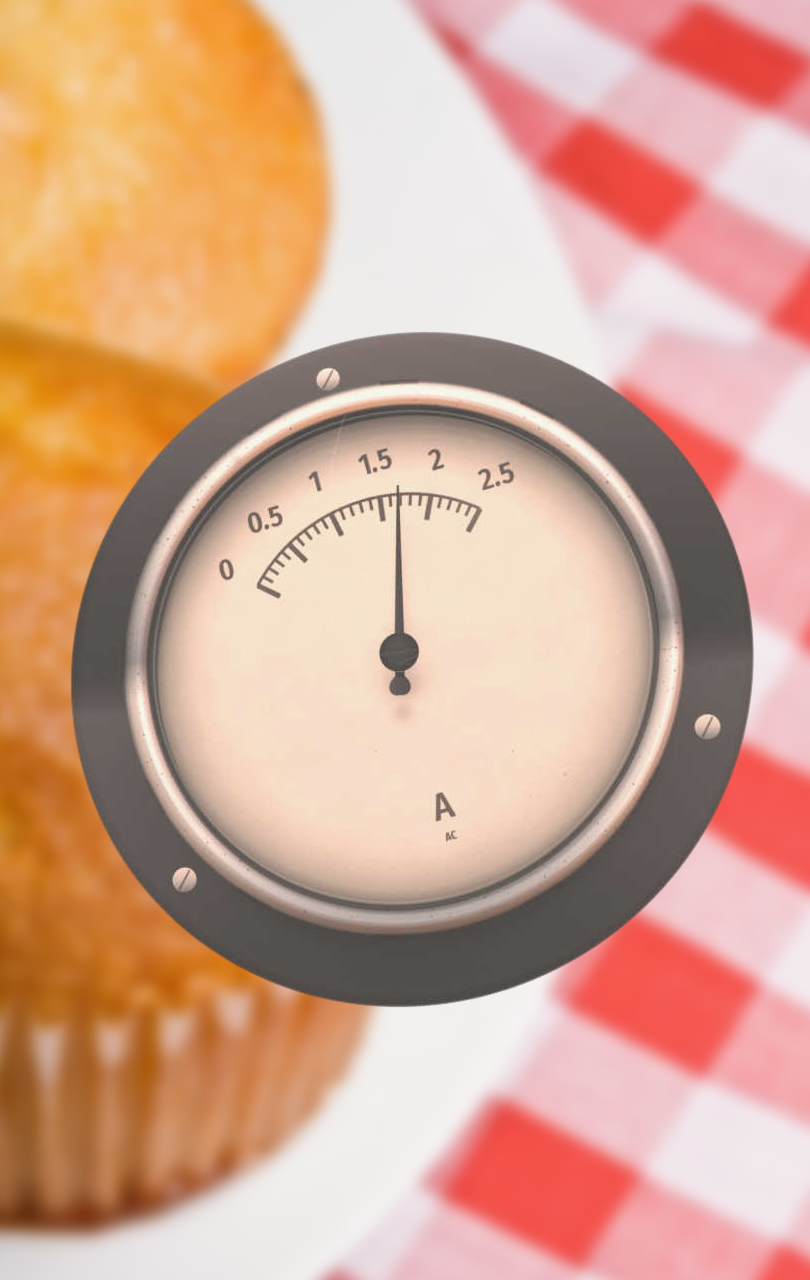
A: 1.7 A
